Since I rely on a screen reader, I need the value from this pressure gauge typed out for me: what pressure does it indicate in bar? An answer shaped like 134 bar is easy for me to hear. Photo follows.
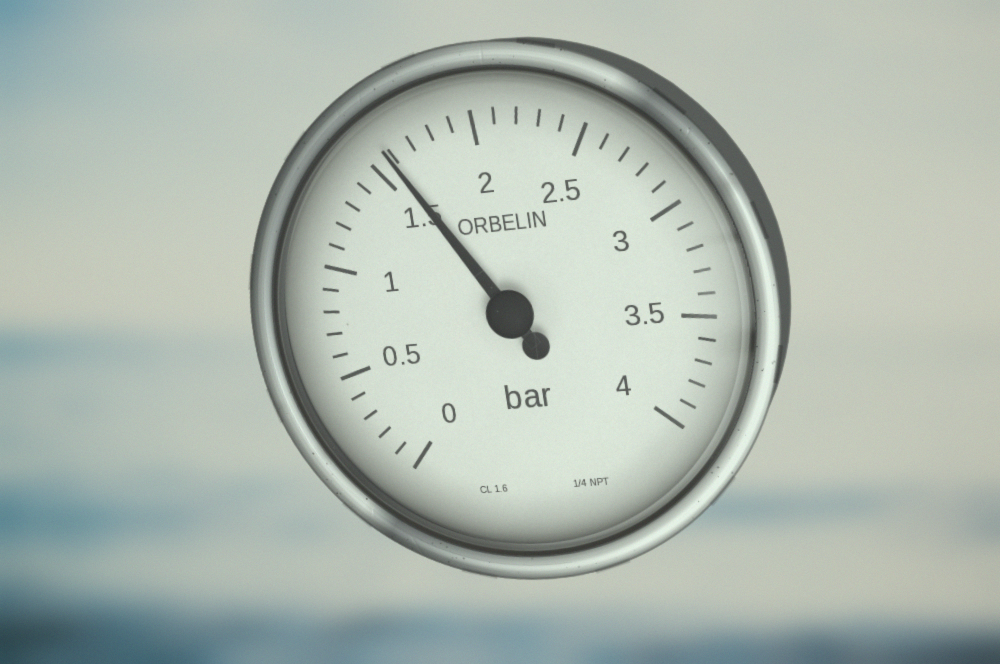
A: 1.6 bar
